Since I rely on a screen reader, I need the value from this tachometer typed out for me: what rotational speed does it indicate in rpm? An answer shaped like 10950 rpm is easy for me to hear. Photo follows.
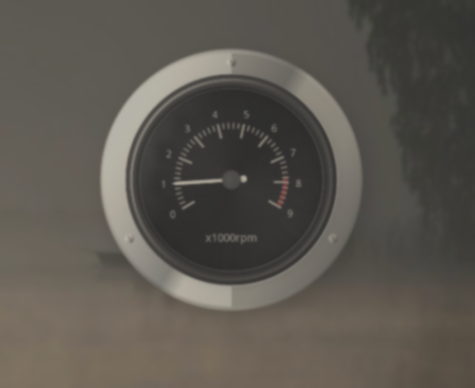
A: 1000 rpm
